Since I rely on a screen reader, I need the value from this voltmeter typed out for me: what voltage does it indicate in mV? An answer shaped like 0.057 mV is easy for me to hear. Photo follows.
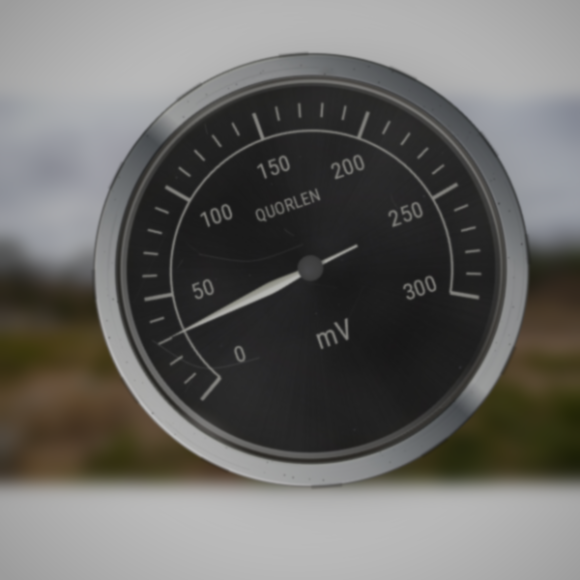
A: 30 mV
